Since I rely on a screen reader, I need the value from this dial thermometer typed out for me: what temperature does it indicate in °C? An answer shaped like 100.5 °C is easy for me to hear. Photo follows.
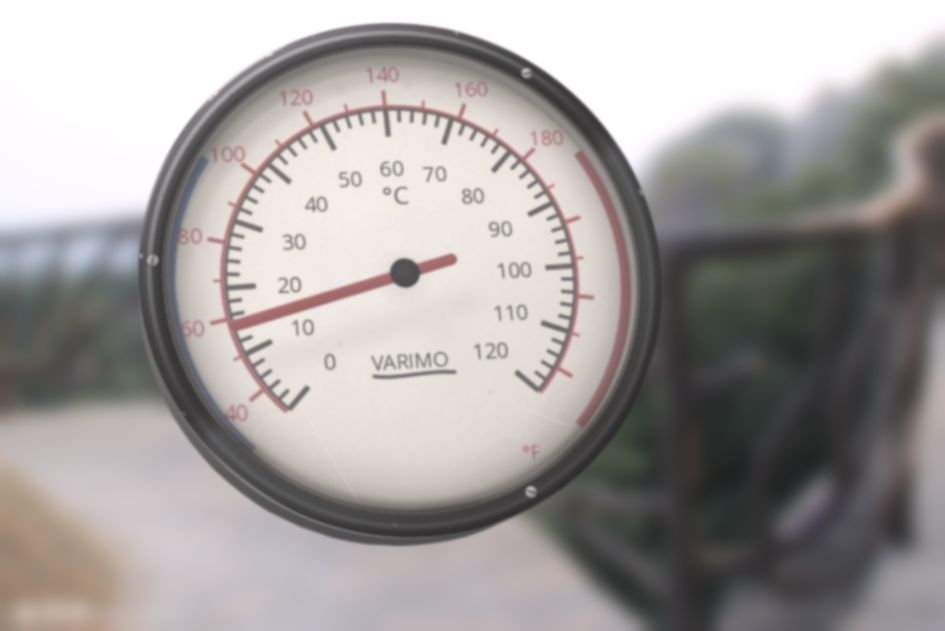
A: 14 °C
